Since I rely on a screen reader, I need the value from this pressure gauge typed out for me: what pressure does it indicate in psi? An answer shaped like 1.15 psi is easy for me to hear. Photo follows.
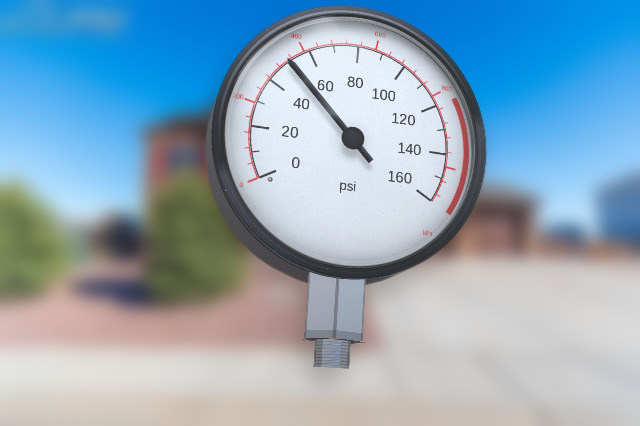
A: 50 psi
